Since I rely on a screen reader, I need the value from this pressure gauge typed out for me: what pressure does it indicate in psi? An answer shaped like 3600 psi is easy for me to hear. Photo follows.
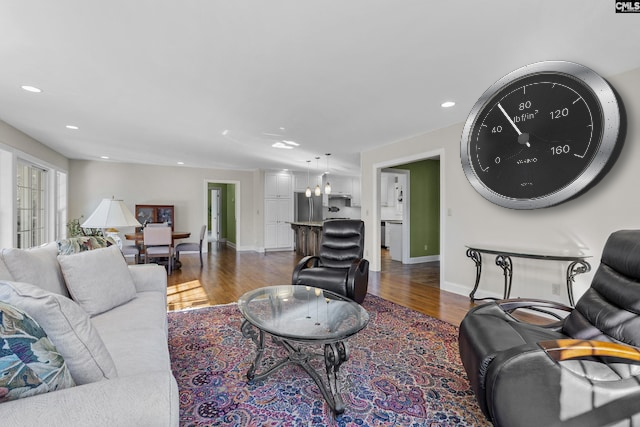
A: 60 psi
